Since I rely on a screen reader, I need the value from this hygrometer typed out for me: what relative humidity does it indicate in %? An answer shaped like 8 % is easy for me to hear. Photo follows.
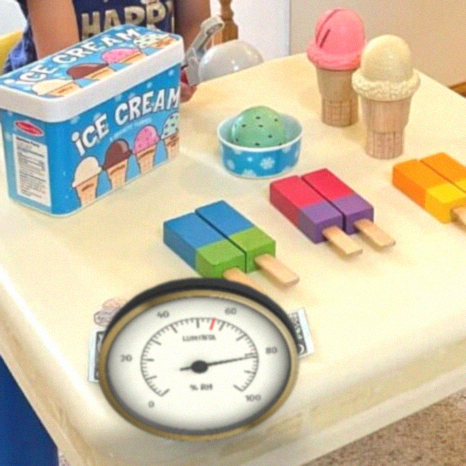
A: 80 %
